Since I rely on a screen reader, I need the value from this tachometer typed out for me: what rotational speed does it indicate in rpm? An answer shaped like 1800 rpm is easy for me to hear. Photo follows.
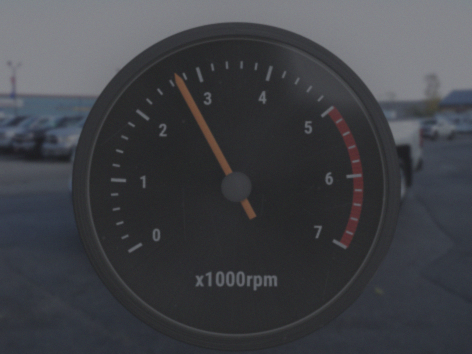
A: 2700 rpm
